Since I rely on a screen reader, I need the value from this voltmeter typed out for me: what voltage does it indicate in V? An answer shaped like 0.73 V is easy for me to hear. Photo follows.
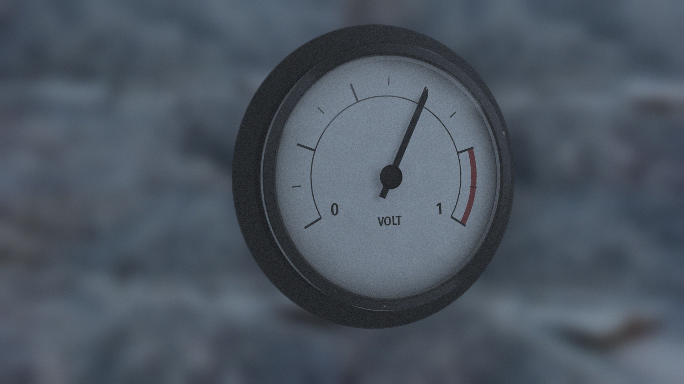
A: 0.6 V
